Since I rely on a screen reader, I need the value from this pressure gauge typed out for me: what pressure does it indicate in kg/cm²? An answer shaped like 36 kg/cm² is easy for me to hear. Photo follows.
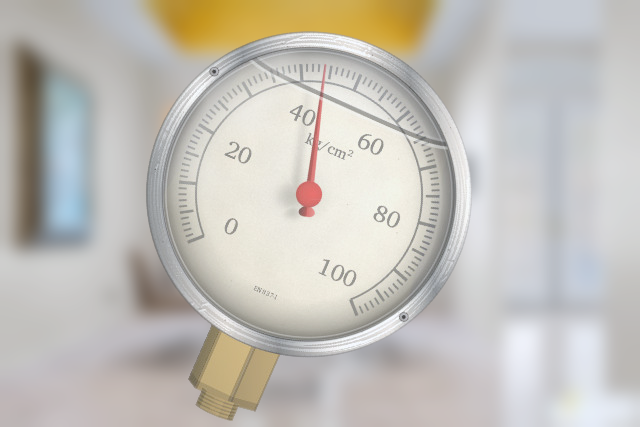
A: 44 kg/cm²
